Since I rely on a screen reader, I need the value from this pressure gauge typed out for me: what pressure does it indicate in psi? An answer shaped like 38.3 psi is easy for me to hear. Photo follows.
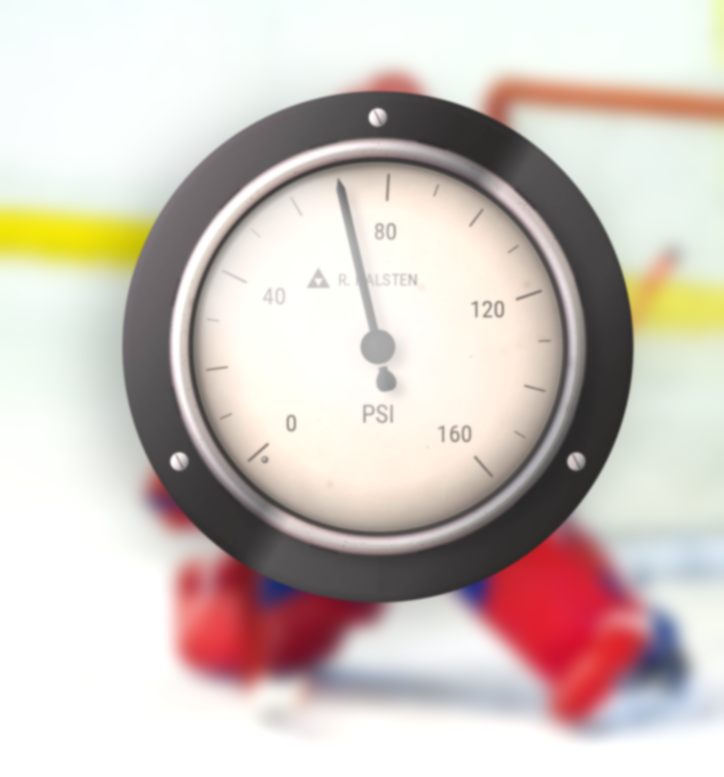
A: 70 psi
